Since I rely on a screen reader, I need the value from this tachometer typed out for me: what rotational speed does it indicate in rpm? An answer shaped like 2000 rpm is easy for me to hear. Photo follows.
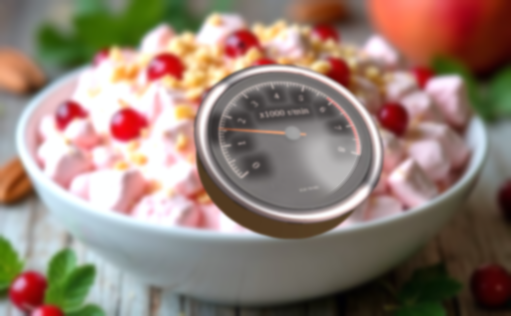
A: 1500 rpm
